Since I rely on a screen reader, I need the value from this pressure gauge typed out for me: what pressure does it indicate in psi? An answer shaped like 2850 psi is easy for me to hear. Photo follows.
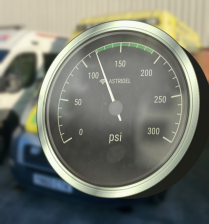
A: 120 psi
